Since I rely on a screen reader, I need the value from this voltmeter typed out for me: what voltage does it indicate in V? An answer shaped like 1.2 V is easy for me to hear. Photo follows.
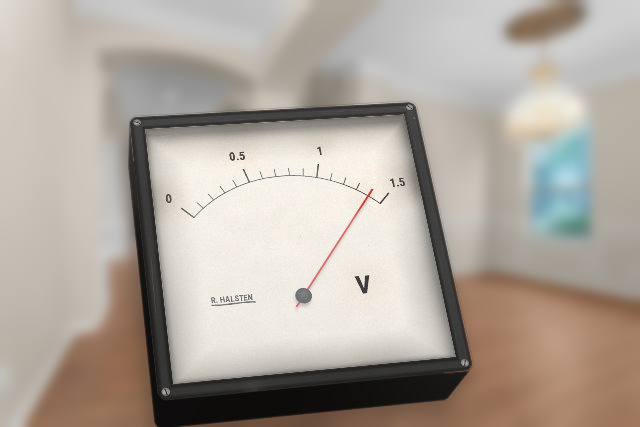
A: 1.4 V
